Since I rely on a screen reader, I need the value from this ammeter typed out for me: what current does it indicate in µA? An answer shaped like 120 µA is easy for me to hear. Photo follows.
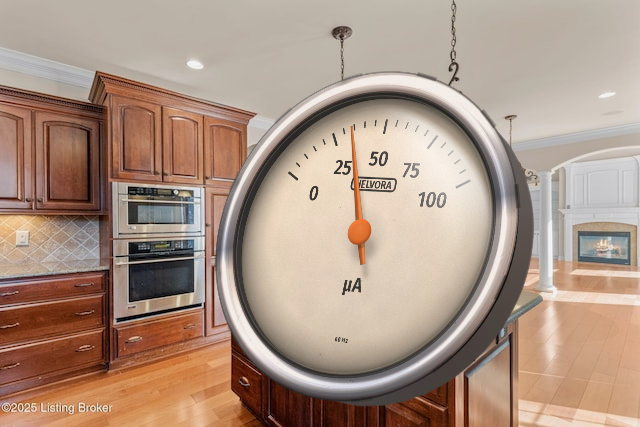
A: 35 µA
